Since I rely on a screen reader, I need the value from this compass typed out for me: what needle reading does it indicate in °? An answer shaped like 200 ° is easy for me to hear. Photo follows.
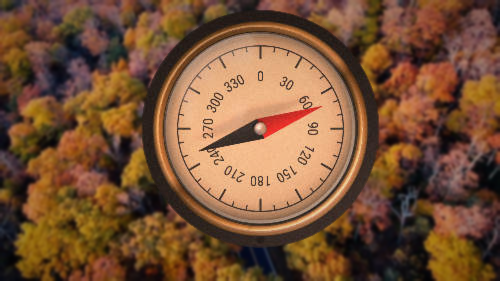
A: 70 °
